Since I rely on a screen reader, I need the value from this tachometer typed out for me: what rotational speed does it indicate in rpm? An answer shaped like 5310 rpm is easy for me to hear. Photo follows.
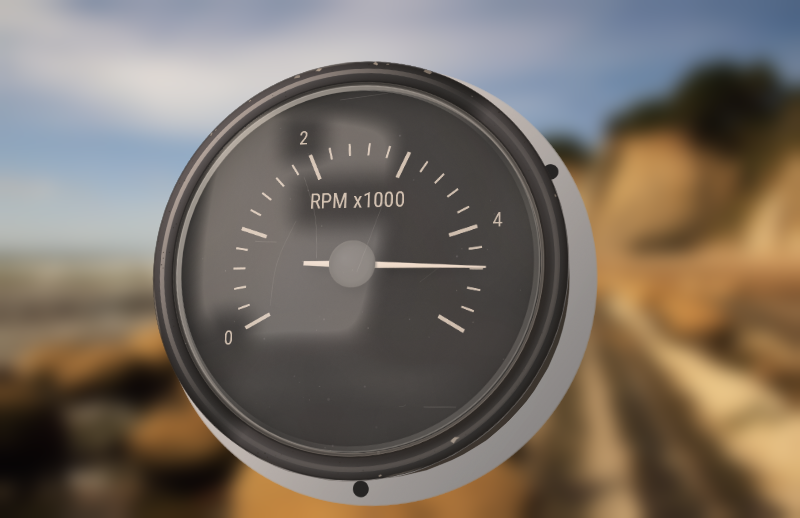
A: 4400 rpm
